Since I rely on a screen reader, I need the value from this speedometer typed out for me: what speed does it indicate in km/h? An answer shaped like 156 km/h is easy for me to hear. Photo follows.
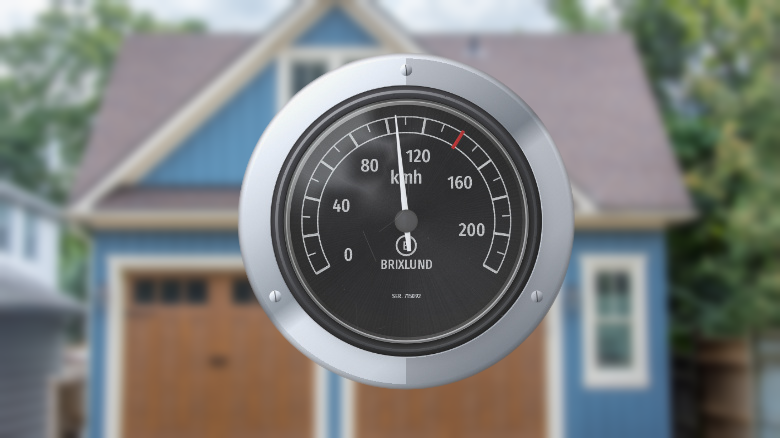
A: 105 km/h
